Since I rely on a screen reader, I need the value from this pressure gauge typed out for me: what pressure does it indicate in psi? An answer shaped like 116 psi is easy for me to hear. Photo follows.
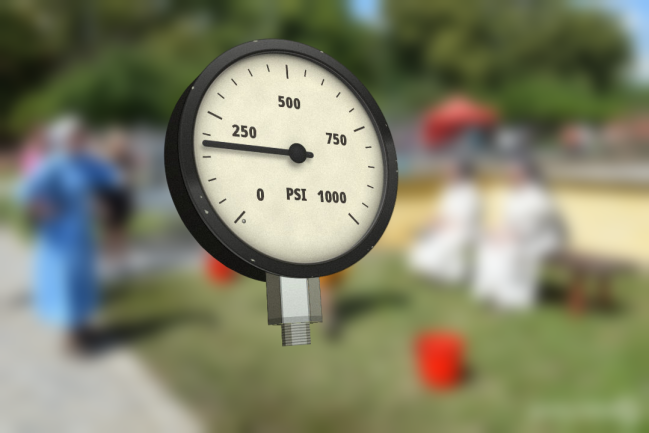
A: 175 psi
